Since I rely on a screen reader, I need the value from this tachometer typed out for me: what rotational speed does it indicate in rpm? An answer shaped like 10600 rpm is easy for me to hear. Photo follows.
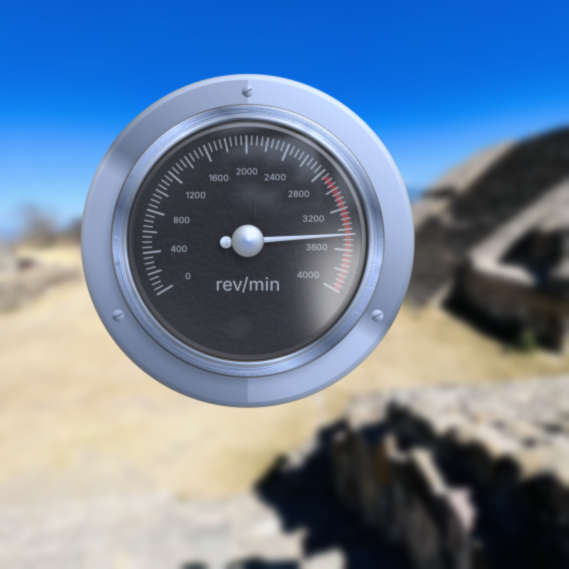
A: 3450 rpm
